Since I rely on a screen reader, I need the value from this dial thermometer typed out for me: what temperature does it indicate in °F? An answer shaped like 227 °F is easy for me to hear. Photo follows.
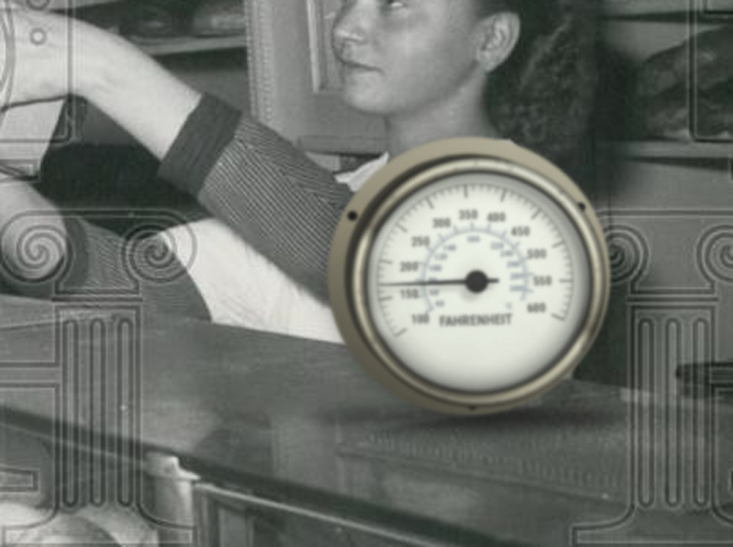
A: 170 °F
